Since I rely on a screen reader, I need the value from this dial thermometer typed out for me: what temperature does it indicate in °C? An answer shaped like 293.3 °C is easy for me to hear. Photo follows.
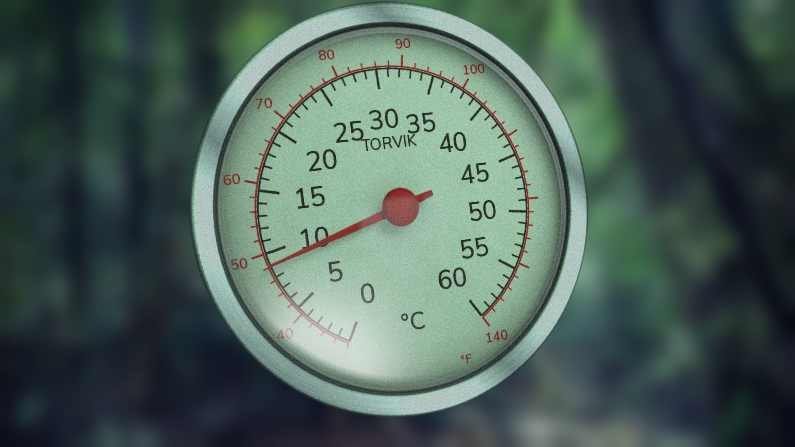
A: 9 °C
